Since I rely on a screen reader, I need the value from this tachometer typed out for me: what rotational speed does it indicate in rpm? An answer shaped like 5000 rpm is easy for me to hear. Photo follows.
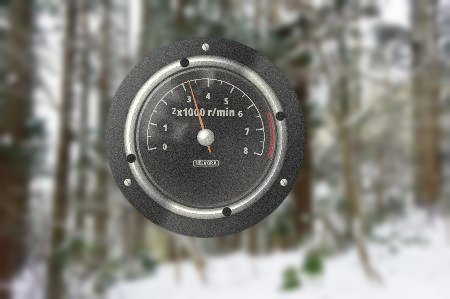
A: 3250 rpm
